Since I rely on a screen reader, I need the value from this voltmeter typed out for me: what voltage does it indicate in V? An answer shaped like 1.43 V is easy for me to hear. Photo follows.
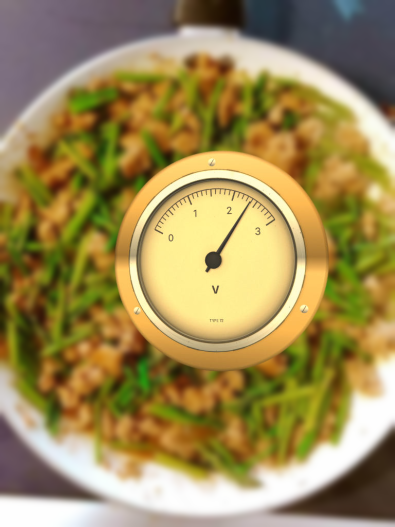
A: 2.4 V
